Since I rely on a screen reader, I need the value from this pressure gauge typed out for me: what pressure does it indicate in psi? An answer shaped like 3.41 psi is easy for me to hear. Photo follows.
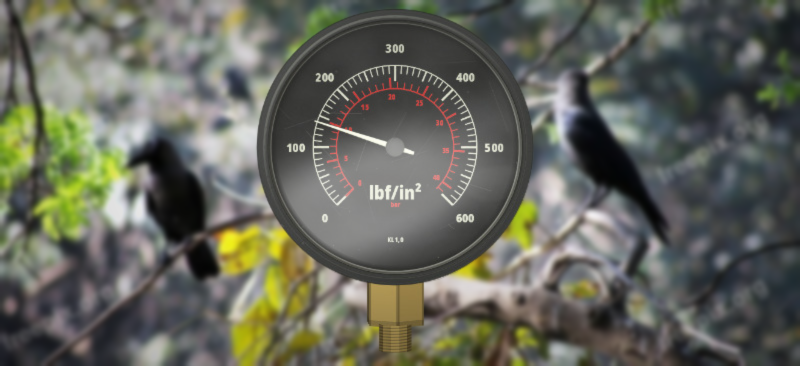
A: 140 psi
